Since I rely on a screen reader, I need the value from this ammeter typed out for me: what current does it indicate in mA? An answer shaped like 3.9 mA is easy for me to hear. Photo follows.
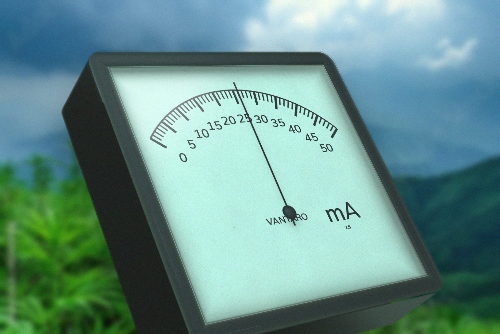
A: 25 mA
